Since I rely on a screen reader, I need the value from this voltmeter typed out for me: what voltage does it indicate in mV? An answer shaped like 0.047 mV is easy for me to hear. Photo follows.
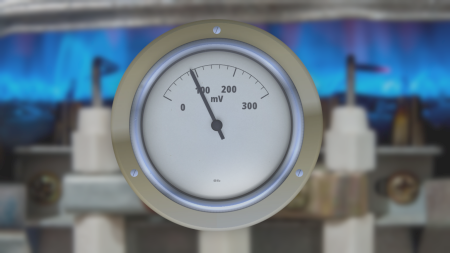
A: 90 mV
